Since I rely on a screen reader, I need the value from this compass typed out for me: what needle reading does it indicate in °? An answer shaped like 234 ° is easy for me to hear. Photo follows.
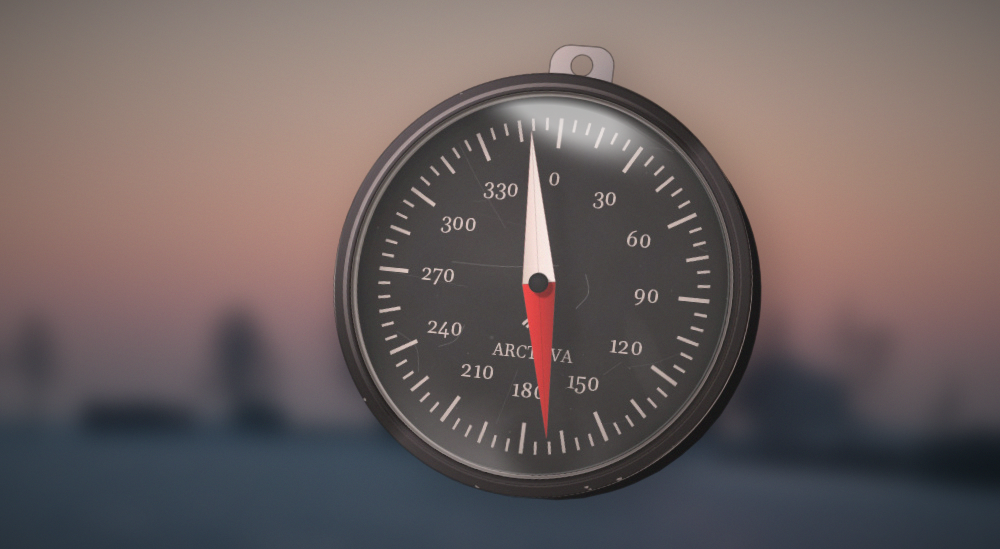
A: 170 °
